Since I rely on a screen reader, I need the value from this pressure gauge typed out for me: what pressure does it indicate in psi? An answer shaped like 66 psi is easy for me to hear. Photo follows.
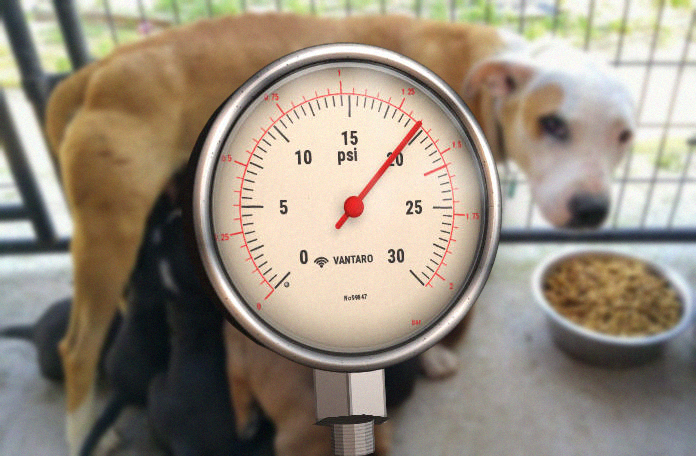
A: 19.5 psi
